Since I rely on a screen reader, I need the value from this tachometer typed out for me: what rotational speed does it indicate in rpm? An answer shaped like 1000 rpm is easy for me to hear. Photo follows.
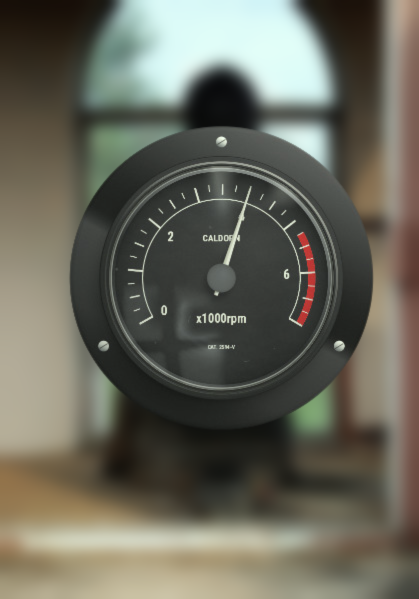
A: 4000 rpm
